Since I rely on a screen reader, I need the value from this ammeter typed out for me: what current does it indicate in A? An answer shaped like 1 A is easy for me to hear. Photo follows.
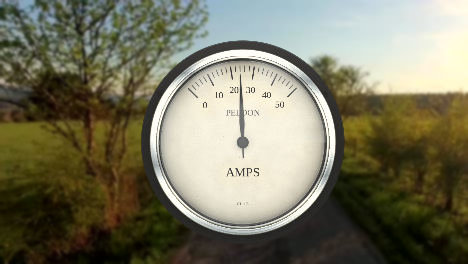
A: 24 A
